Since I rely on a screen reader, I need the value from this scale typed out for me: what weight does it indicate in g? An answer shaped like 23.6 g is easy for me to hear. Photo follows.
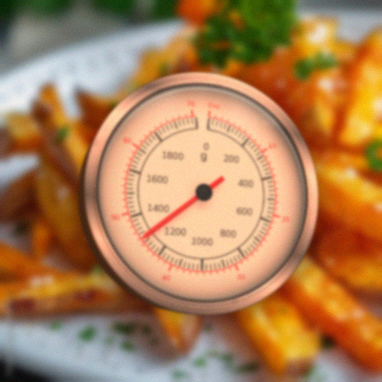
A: 1300 g
